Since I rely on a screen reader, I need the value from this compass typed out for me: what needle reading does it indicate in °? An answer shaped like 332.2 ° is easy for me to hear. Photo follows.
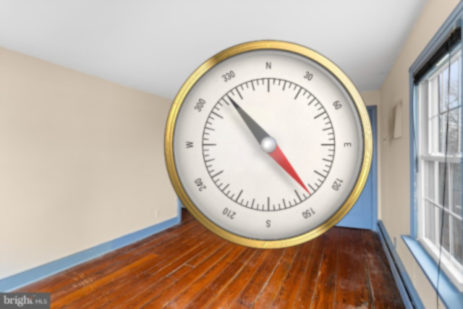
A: 140 °
